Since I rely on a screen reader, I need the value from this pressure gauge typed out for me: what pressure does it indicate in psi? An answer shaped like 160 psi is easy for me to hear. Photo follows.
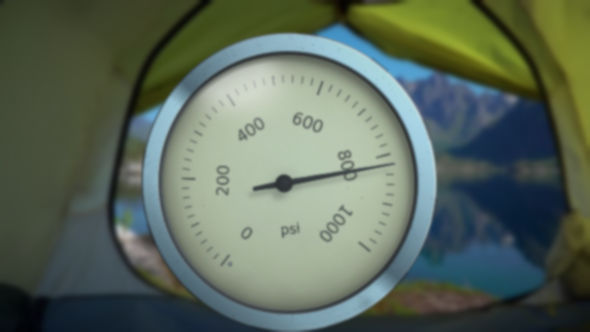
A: 820 psi
